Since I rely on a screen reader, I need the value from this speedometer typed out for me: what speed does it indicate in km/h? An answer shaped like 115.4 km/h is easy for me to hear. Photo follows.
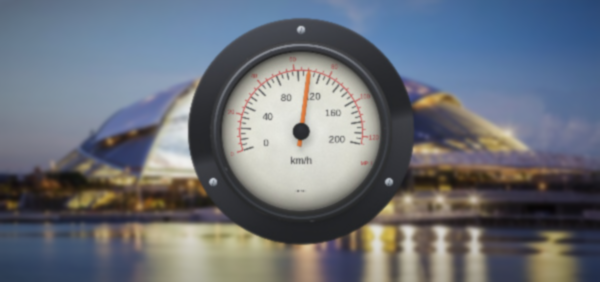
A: 110 km/h
